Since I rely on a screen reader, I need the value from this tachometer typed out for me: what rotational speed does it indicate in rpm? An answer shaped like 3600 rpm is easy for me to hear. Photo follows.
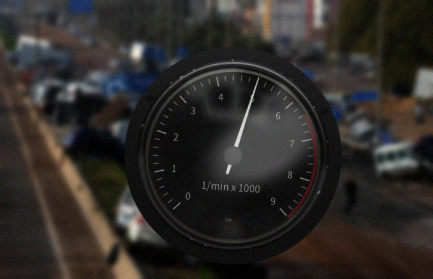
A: 5000 rpm
